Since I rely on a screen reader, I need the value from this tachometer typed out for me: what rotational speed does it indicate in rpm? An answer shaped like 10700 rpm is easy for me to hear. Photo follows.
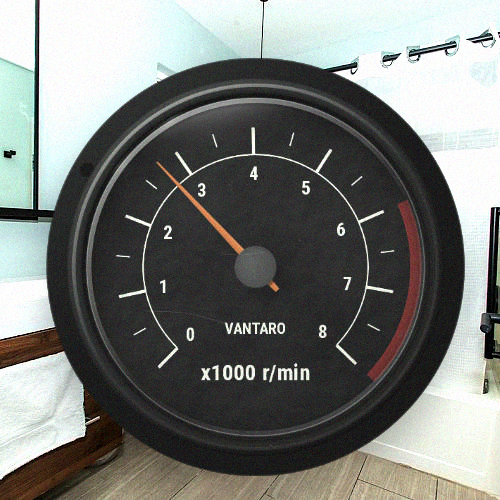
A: 2750 rpm
